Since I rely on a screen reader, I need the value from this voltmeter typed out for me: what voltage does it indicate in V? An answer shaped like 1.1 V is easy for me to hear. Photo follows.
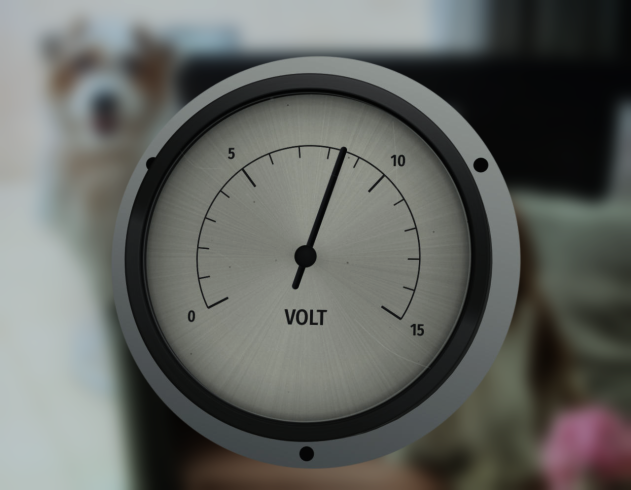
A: 8.5 V
